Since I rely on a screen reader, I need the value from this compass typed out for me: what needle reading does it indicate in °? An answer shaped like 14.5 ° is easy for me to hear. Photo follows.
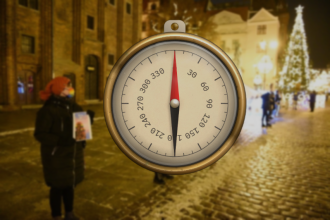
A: 0 °
